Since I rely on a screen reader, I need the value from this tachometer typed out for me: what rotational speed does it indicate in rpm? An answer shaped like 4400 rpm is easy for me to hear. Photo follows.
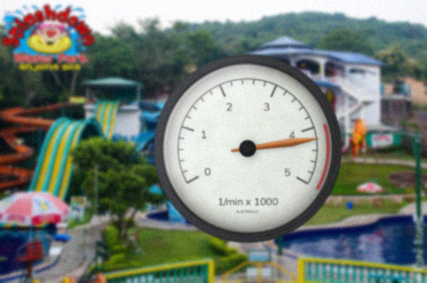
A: 4200 rpm
